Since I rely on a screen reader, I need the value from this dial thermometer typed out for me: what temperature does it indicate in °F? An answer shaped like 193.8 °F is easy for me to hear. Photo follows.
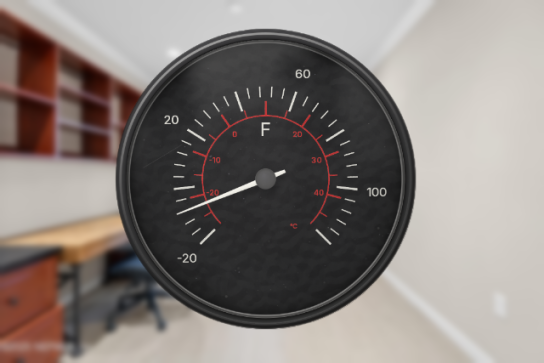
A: -8 °F
